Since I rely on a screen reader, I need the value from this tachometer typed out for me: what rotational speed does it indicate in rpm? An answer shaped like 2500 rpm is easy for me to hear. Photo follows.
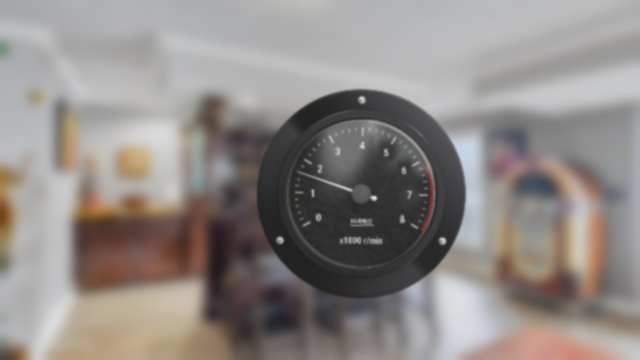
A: 1600 rpm
